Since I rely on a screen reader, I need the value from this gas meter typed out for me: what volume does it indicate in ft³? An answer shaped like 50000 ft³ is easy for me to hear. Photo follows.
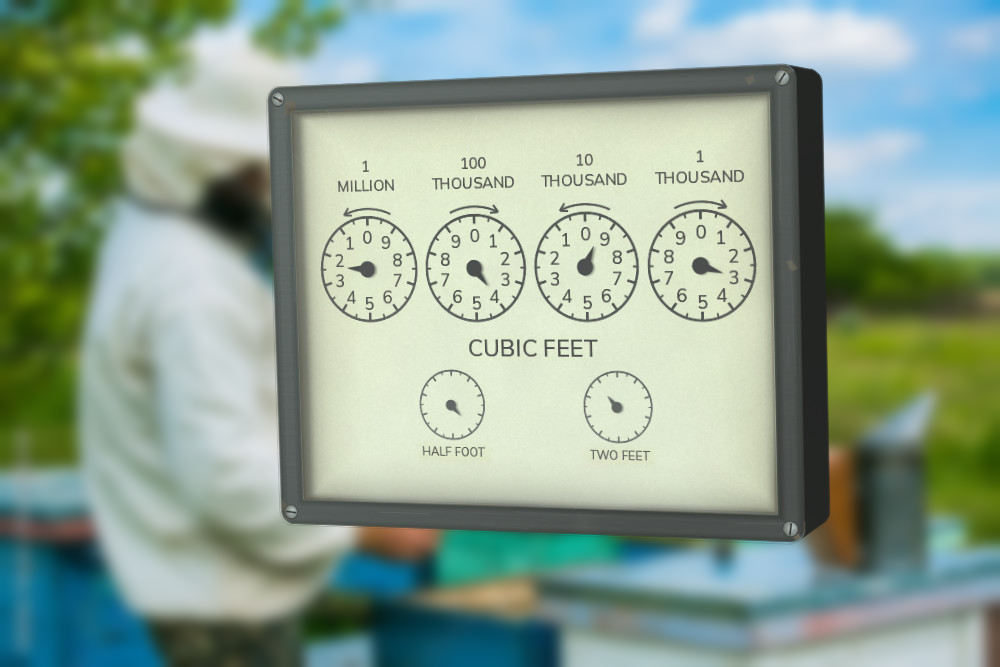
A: 239300 ft³
